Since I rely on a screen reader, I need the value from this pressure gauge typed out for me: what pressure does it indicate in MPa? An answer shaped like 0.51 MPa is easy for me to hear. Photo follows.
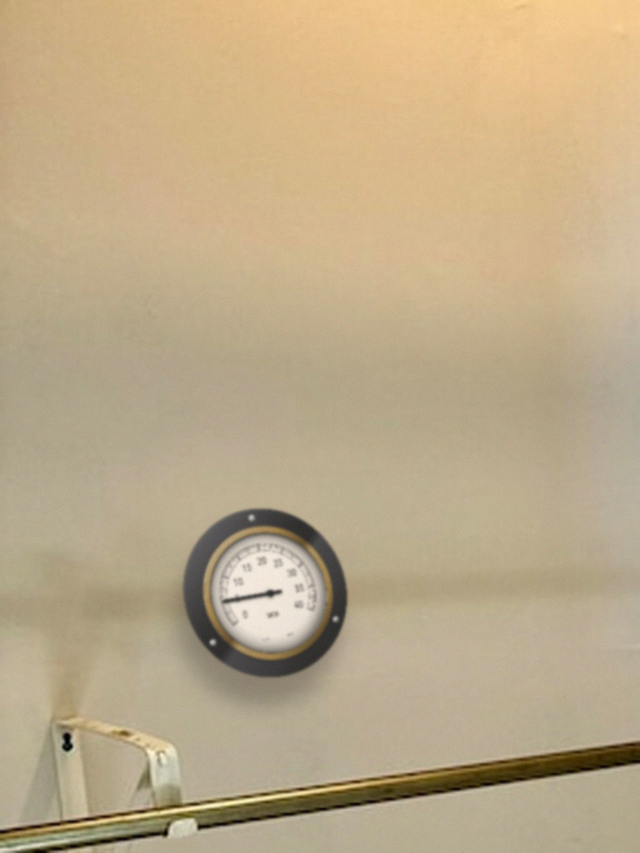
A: 5 MPa
